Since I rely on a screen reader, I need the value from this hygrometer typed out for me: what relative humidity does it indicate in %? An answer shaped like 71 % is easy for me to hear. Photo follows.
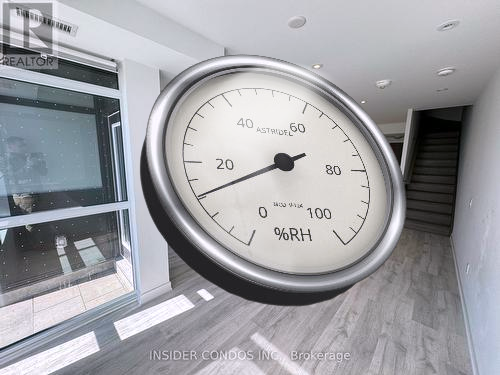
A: 12 %
